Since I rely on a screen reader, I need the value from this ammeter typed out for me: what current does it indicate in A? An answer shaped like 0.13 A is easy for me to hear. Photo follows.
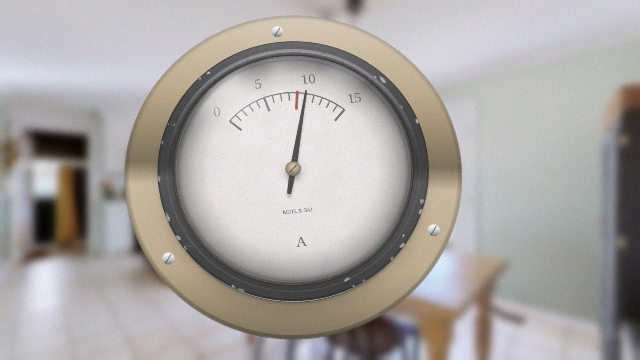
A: 10 A
